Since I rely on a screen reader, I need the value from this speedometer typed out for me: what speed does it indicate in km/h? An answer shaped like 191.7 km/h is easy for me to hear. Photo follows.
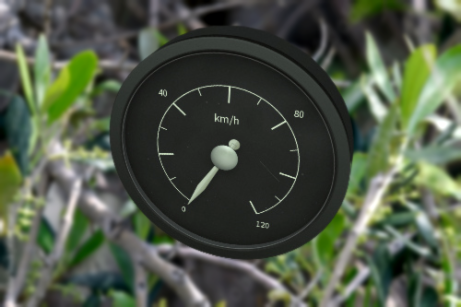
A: 0 km/h
